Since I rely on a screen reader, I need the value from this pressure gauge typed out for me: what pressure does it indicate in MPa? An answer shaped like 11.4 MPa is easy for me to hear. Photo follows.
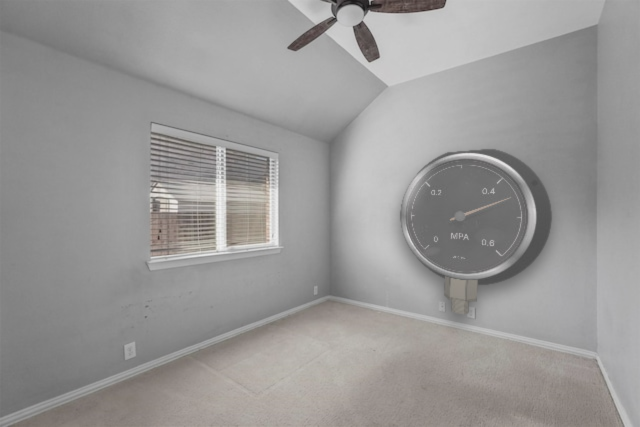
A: 0.45 MPa
